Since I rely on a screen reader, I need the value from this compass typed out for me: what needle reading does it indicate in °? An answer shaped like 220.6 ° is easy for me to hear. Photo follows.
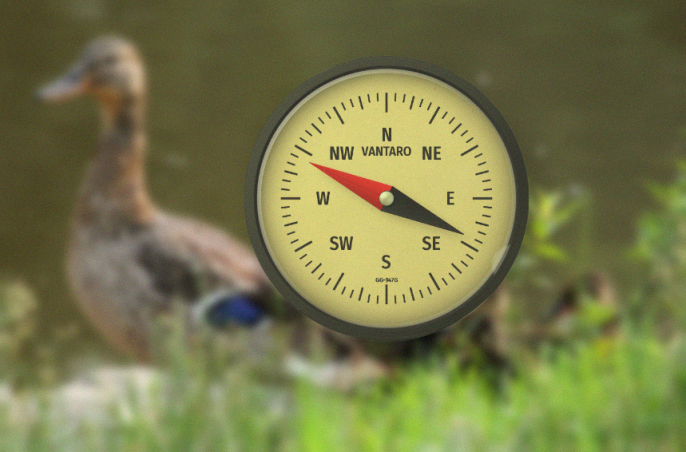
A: 295 °
